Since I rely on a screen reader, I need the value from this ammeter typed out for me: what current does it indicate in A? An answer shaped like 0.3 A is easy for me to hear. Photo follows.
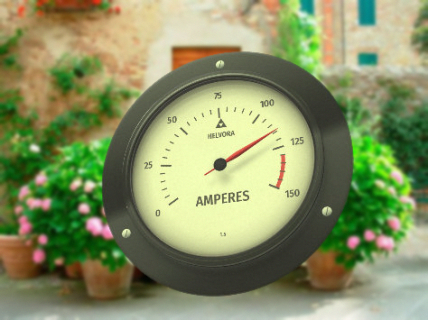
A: 115 A
